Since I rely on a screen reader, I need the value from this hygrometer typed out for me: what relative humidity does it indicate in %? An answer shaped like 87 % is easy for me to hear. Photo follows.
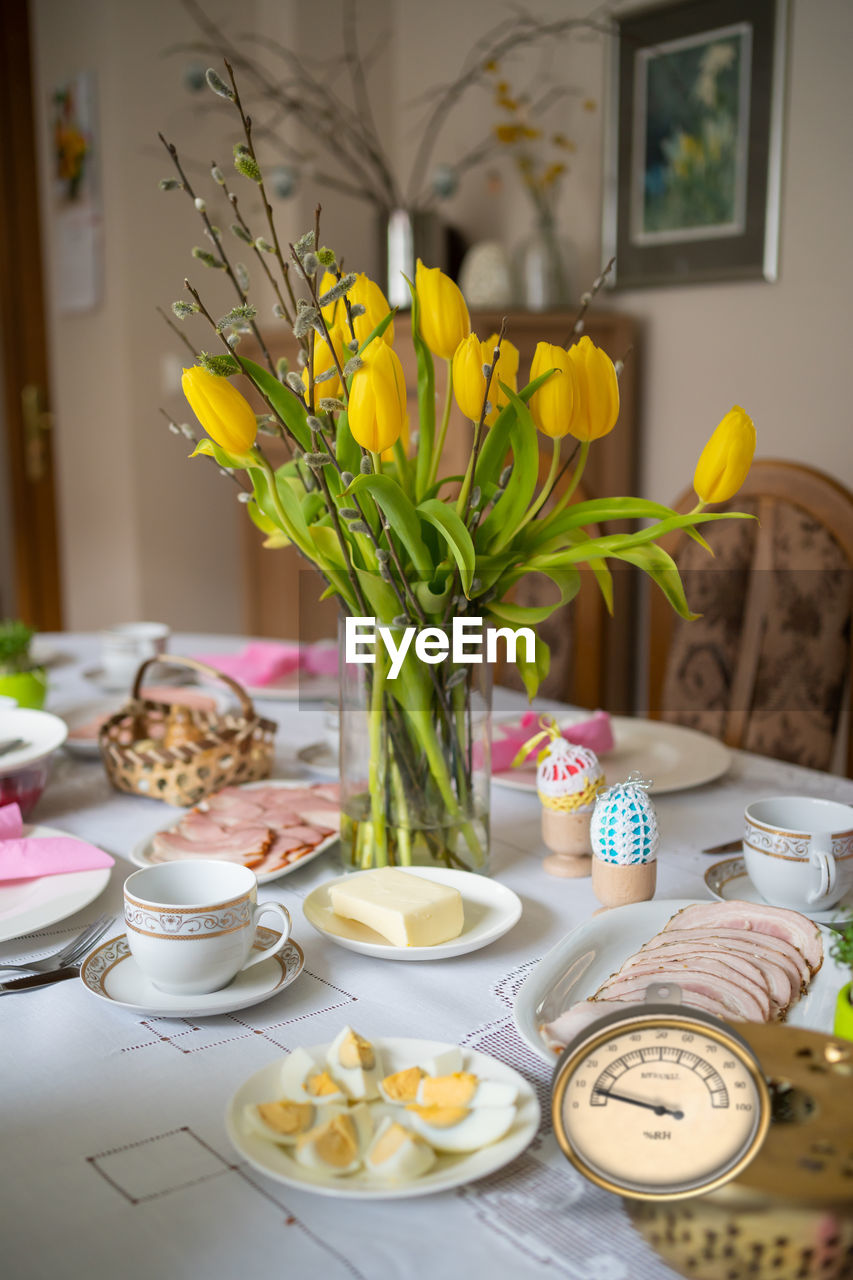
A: 10 %
